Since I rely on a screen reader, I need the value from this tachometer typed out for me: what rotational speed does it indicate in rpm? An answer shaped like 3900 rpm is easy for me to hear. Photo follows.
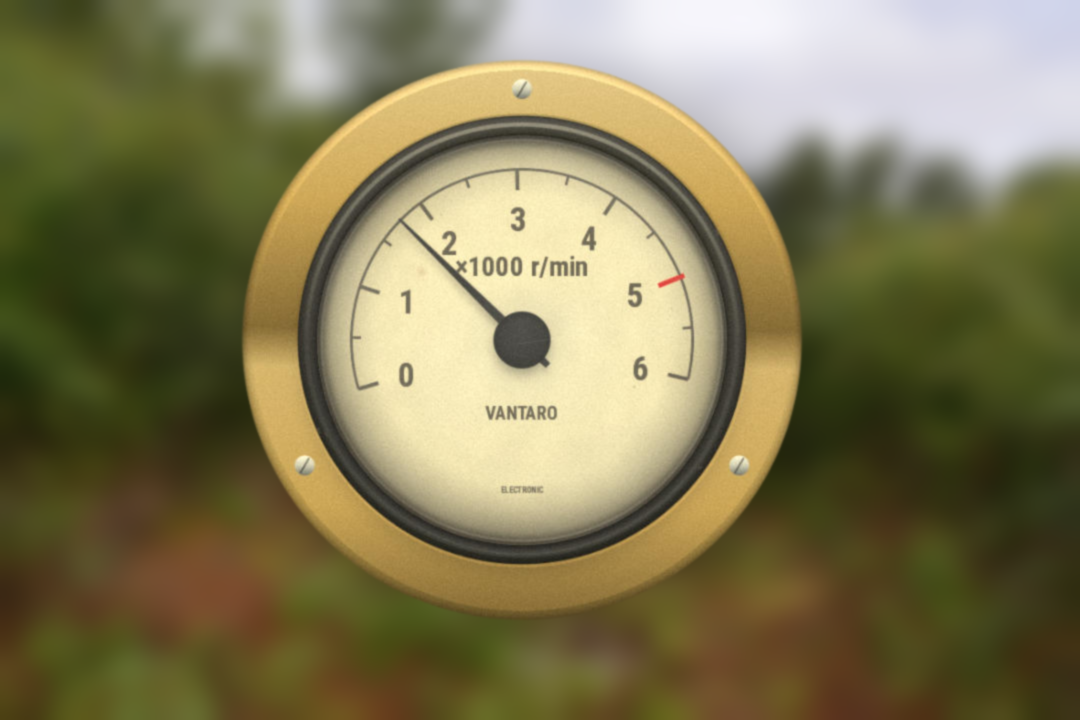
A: 1750 rpm
